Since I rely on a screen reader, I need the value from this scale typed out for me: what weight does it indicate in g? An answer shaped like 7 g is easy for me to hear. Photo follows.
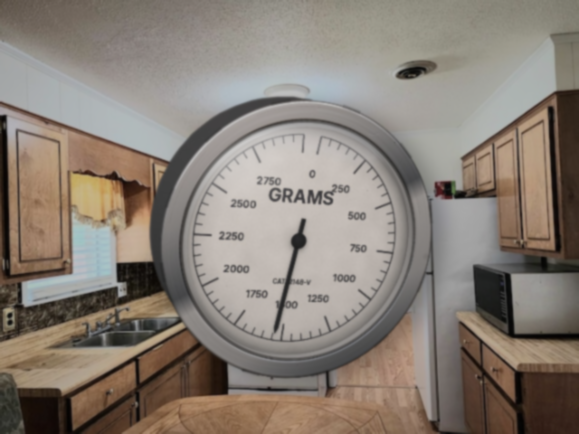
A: 1550 g
